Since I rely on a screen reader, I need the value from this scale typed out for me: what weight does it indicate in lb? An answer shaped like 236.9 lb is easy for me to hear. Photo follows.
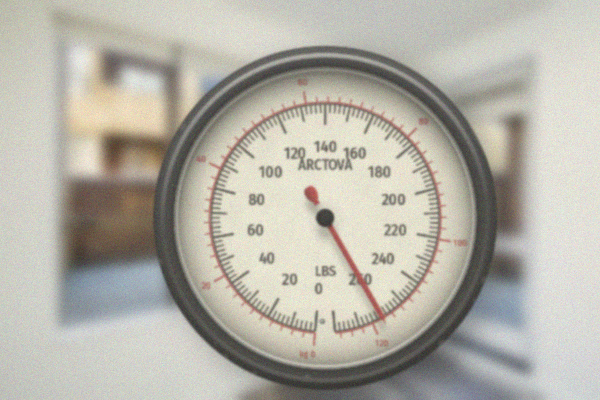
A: 260 lb
